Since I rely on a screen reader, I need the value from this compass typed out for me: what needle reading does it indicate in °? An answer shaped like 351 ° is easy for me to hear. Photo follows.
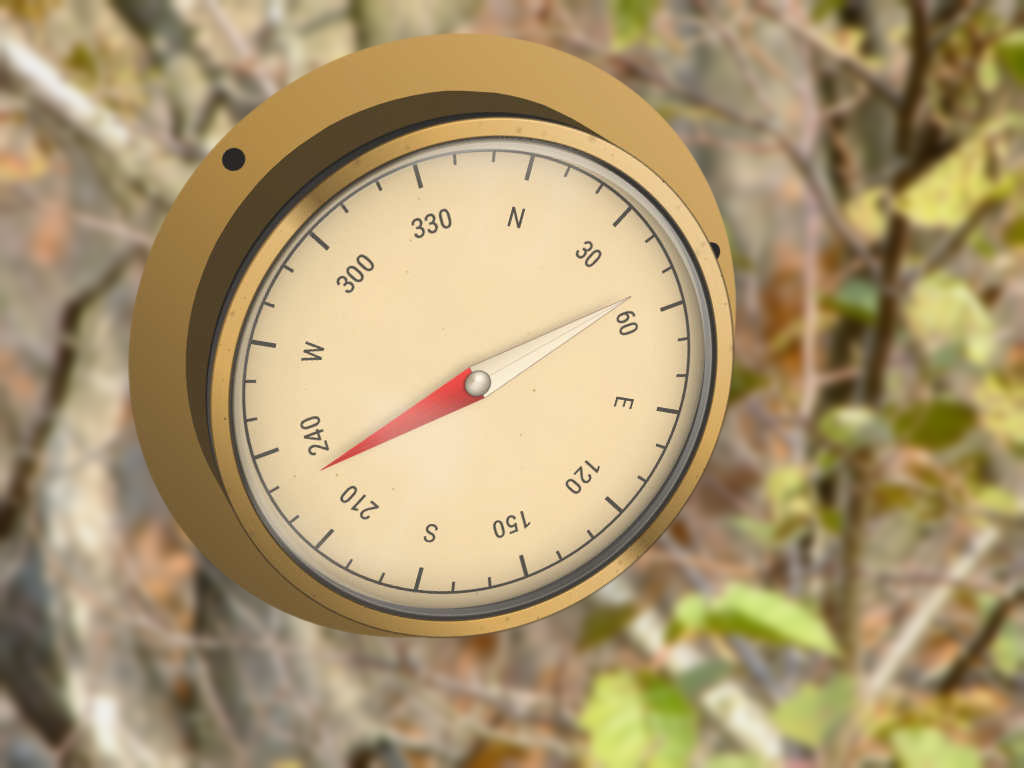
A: 230 °
